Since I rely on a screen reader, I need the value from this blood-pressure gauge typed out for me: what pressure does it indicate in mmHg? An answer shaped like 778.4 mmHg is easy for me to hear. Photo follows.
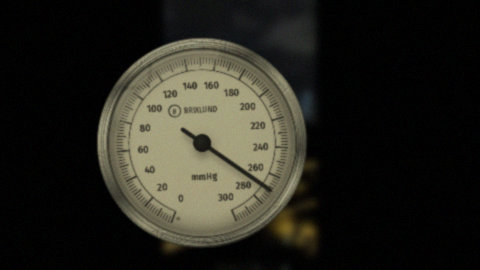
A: 270 mmHg
